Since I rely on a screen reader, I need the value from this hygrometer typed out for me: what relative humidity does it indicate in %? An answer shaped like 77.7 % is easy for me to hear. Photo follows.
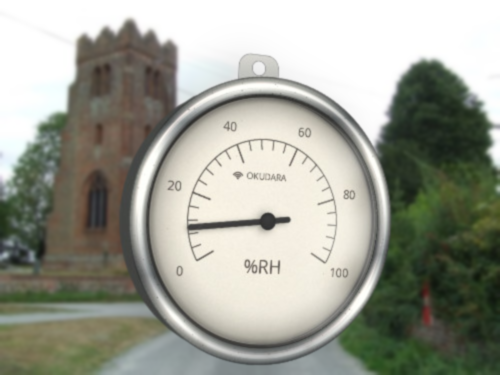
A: 10 %
